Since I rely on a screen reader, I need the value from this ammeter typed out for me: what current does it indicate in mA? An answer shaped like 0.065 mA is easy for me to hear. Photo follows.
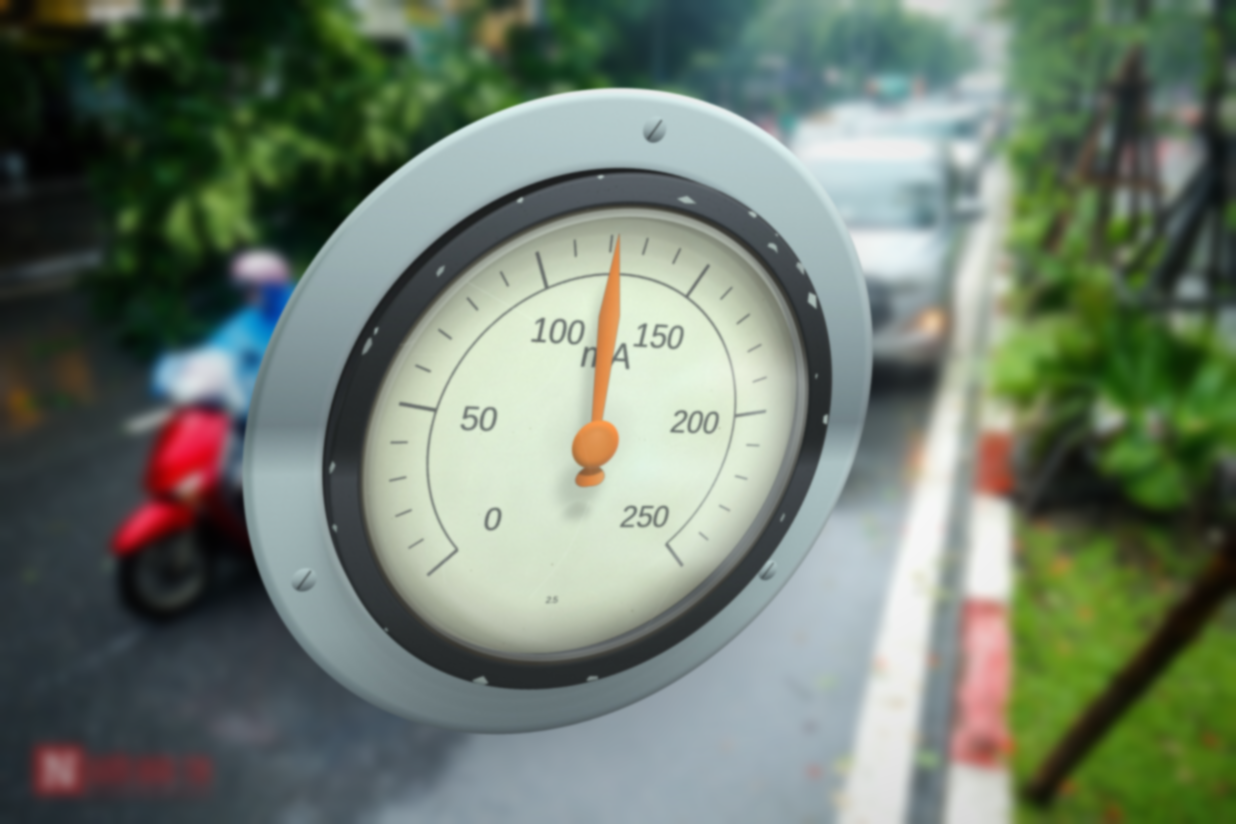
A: 120 mA
